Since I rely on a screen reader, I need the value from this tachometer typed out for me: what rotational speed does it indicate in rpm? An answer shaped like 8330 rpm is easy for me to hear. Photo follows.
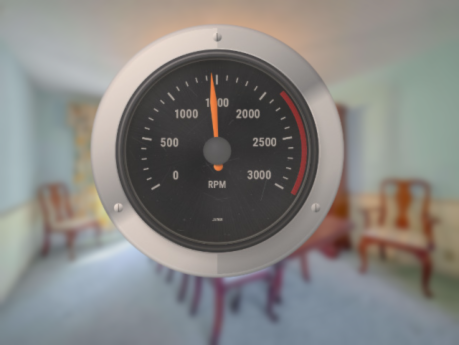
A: 1450 rpm
